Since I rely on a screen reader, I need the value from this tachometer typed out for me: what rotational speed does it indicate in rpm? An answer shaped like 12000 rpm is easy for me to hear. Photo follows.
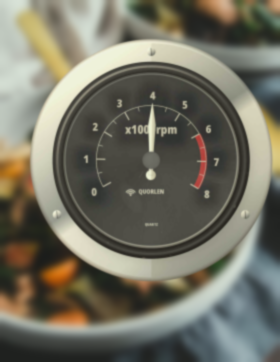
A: 4000 rpm
